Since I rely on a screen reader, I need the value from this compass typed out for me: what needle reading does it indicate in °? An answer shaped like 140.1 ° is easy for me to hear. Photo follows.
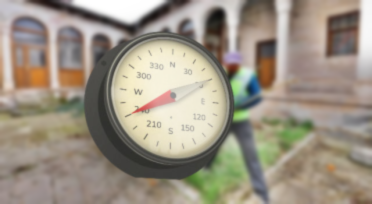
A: 240 °
